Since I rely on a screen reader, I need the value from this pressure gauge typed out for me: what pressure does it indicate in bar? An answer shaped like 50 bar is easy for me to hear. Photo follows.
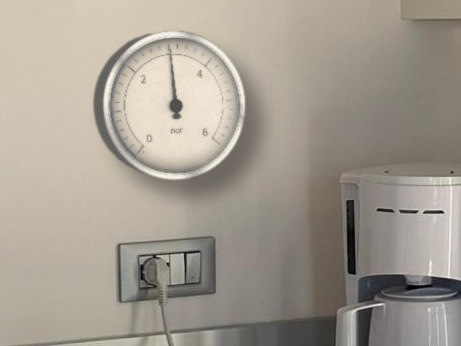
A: 3 bar
